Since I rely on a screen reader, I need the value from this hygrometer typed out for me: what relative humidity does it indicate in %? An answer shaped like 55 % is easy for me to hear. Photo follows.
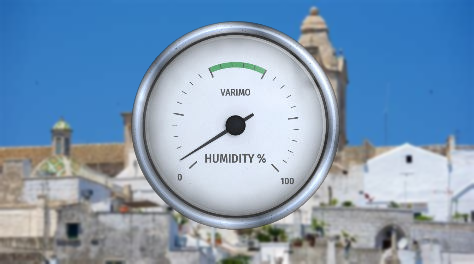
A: 4 %
